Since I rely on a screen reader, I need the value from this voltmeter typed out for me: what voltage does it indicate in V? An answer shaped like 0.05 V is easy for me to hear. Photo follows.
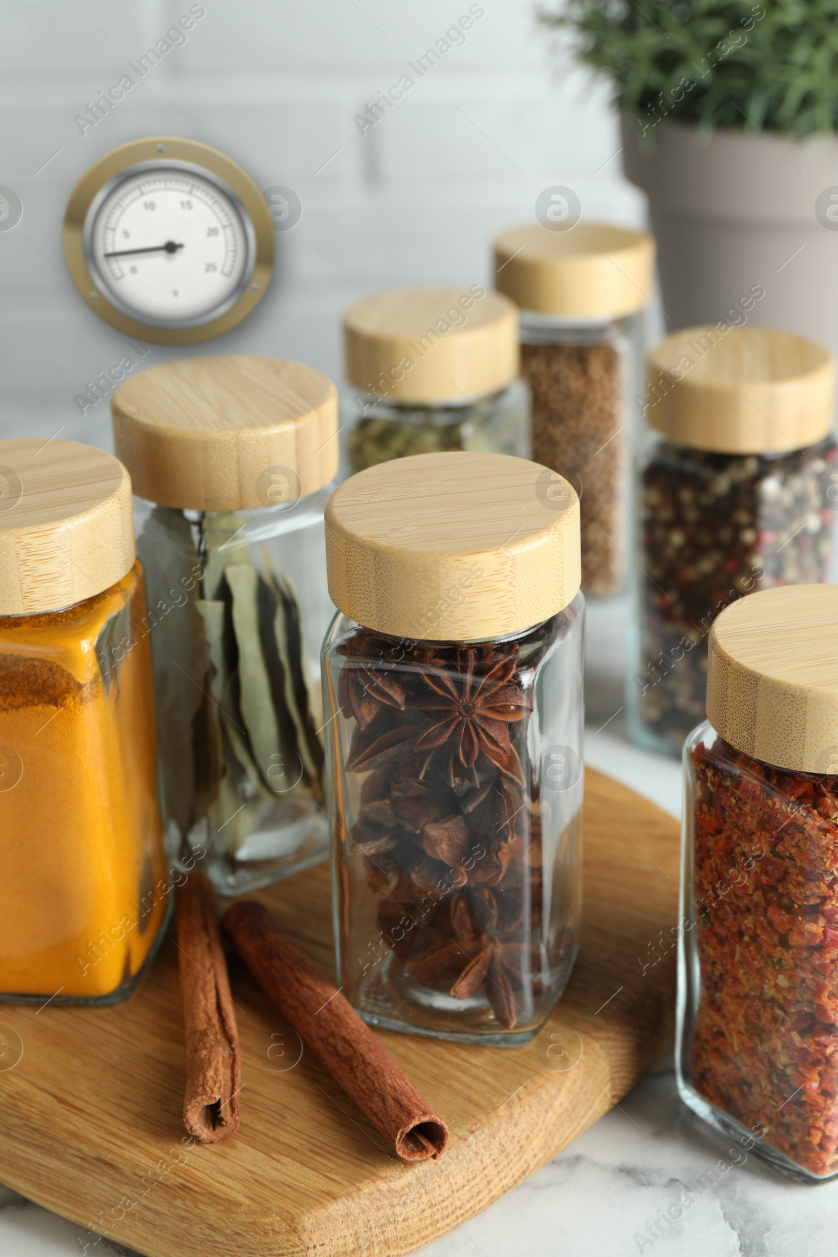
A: 2.5 V
